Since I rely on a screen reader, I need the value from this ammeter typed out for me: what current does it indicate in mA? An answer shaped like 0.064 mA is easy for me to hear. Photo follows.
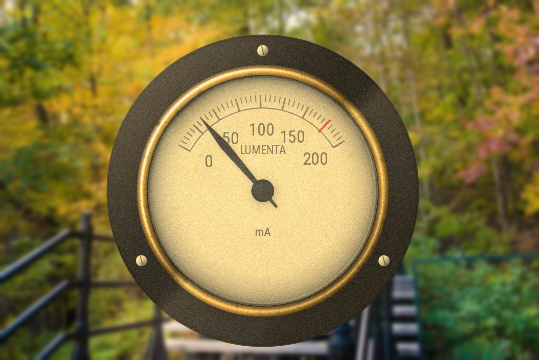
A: 35 mA
